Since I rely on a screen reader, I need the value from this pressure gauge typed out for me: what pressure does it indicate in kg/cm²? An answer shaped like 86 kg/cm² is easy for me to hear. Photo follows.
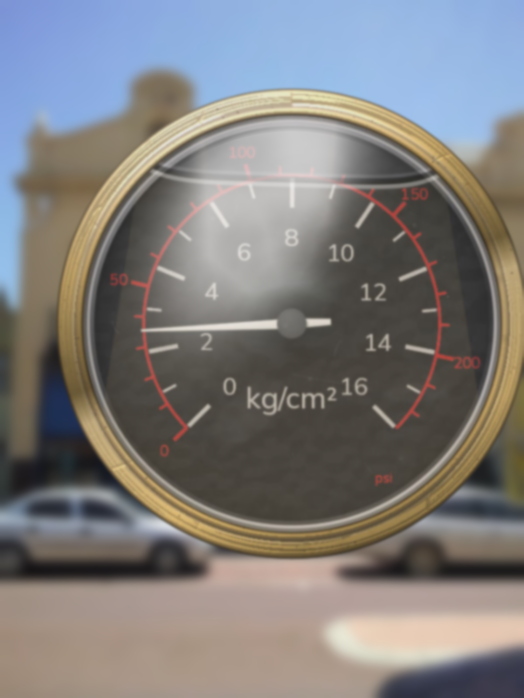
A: 2.5 kg/cm²
